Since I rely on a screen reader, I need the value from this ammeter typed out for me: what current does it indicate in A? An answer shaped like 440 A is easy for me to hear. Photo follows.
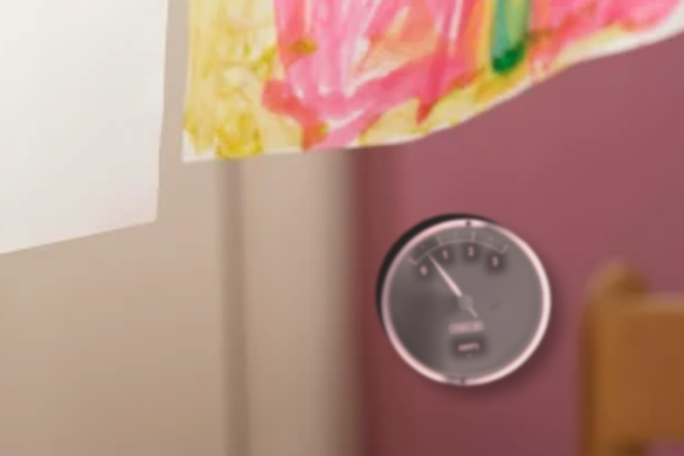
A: 0.5 A
